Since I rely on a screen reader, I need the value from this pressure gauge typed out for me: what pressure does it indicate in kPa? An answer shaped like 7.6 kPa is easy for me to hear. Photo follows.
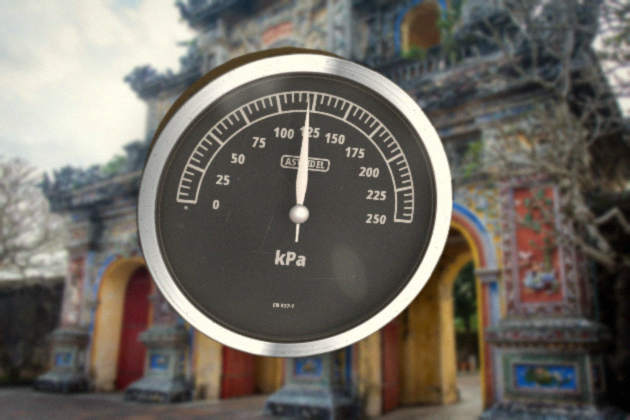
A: 120 kPa
